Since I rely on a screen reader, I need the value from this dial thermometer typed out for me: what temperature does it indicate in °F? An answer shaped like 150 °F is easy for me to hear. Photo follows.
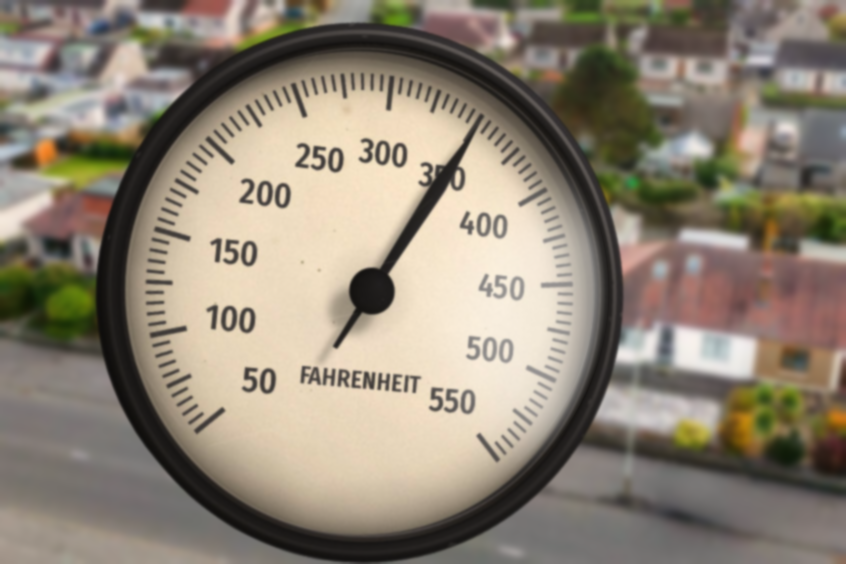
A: 350 °F
